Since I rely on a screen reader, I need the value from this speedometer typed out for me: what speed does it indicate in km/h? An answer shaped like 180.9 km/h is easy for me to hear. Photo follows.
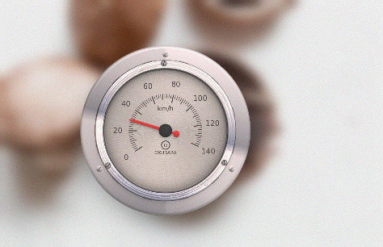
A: 30 km/h
